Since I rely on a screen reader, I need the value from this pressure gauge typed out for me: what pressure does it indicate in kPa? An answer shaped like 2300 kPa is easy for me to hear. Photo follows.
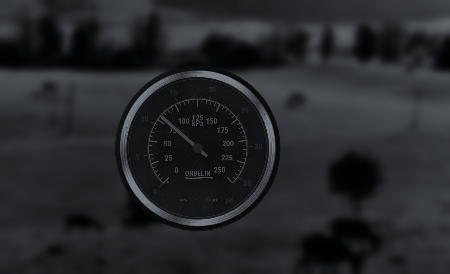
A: 80 kPa
